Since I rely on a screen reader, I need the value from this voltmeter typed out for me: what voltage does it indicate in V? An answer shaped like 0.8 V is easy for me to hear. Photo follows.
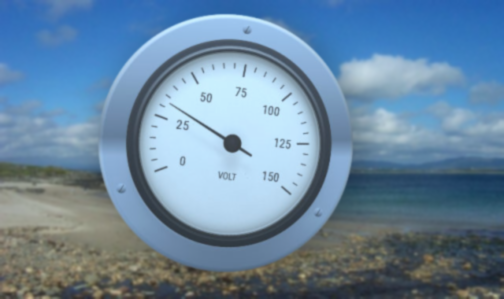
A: 32.5 V
